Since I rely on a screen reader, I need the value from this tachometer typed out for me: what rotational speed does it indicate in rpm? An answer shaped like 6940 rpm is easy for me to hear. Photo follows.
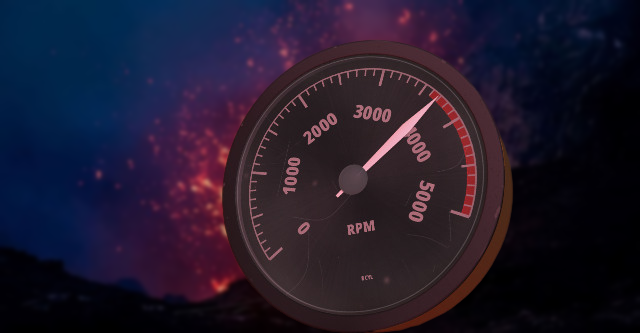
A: 3700 rpm
